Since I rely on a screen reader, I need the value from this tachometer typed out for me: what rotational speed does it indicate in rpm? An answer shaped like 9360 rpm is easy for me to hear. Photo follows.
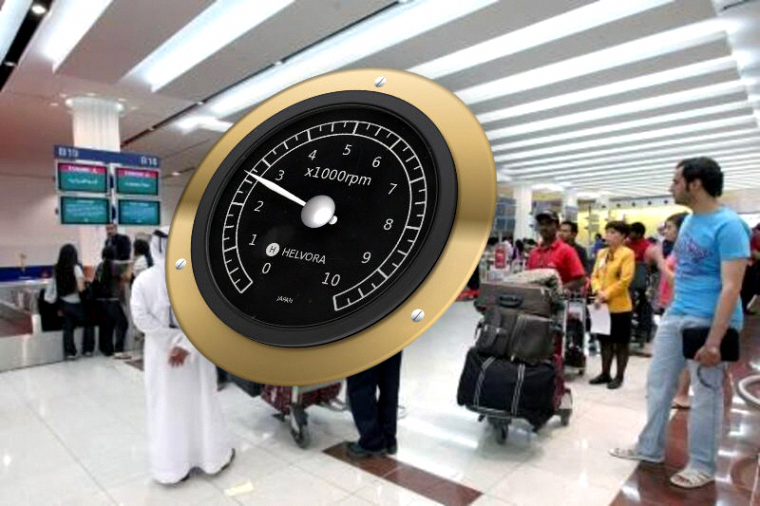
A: 2625 rpm
